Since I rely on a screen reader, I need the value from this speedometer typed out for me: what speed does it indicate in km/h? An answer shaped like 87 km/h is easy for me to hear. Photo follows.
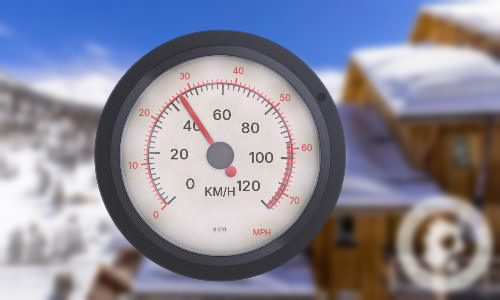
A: 44 km/h
